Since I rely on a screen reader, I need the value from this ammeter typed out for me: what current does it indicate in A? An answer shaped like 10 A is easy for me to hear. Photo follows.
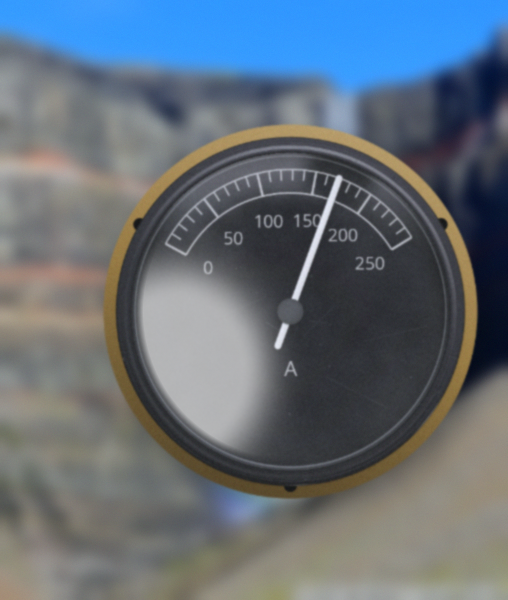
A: 170 A
